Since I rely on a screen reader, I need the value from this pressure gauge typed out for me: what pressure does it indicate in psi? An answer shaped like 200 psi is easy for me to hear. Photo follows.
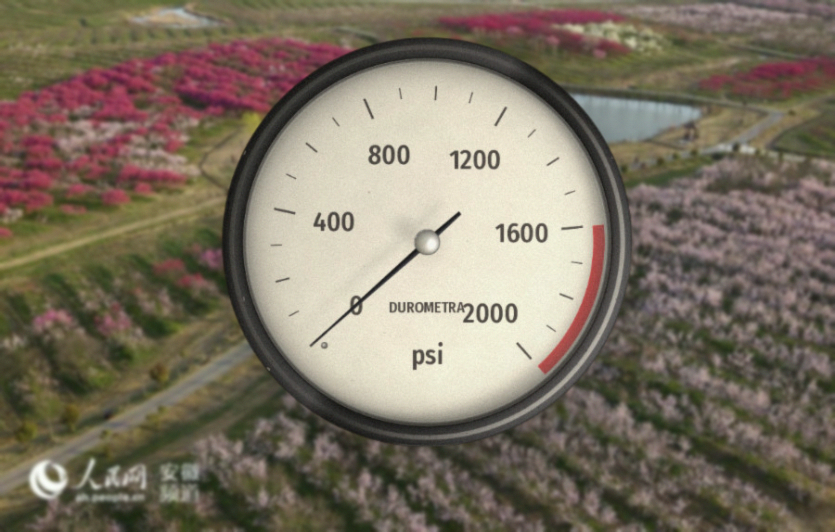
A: 0 psi
